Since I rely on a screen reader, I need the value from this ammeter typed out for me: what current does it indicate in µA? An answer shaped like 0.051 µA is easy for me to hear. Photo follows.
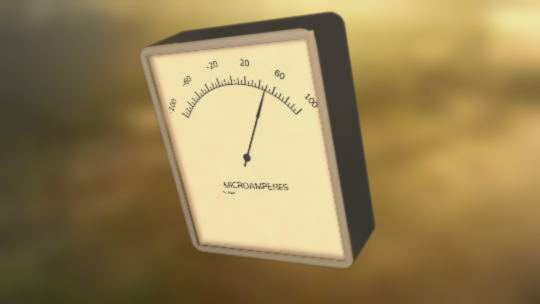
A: 50 µA
